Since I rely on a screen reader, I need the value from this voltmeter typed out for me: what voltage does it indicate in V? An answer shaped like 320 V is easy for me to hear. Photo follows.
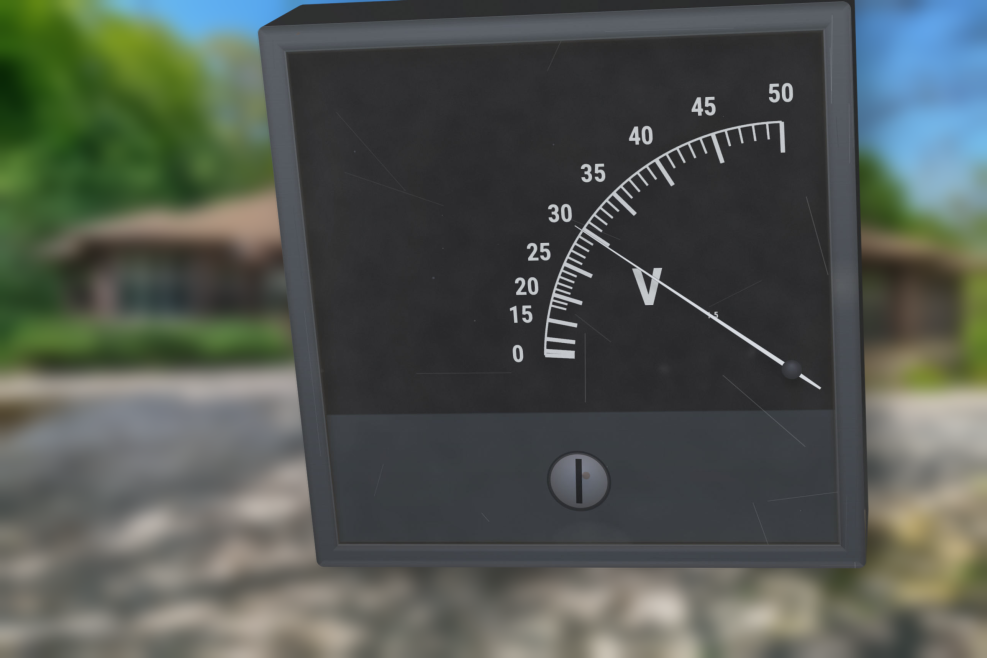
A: 30 V
